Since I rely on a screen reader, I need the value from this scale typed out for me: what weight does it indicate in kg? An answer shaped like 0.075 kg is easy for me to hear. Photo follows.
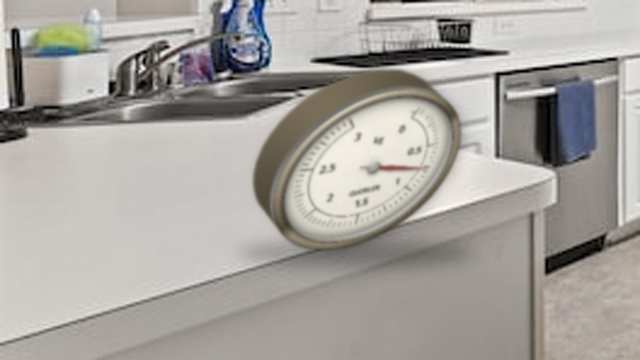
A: 0.75 kg
